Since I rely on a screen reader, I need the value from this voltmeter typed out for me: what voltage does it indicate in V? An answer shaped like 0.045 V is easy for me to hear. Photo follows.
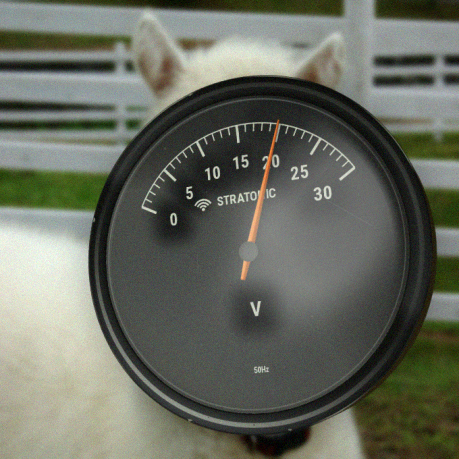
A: 20 V
